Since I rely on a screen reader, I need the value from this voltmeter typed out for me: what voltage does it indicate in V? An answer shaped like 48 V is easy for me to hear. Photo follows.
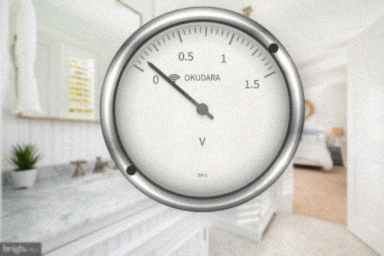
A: 0.1 V
